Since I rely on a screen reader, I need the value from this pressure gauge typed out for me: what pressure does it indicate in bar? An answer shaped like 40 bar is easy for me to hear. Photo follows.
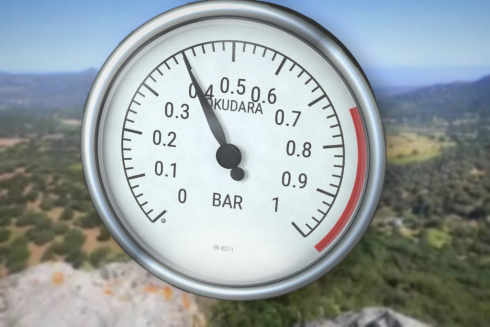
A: 0.4 bar
